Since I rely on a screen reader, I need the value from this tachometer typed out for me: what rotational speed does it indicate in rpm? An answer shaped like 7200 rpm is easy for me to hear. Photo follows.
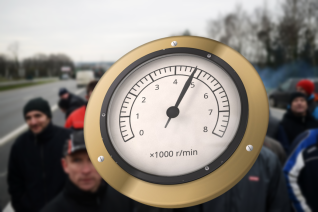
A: 4800 rpm
